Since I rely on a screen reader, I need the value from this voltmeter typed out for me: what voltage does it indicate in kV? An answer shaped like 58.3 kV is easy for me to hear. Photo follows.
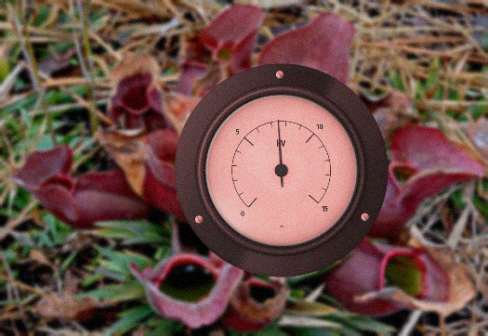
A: 7.5 kV
